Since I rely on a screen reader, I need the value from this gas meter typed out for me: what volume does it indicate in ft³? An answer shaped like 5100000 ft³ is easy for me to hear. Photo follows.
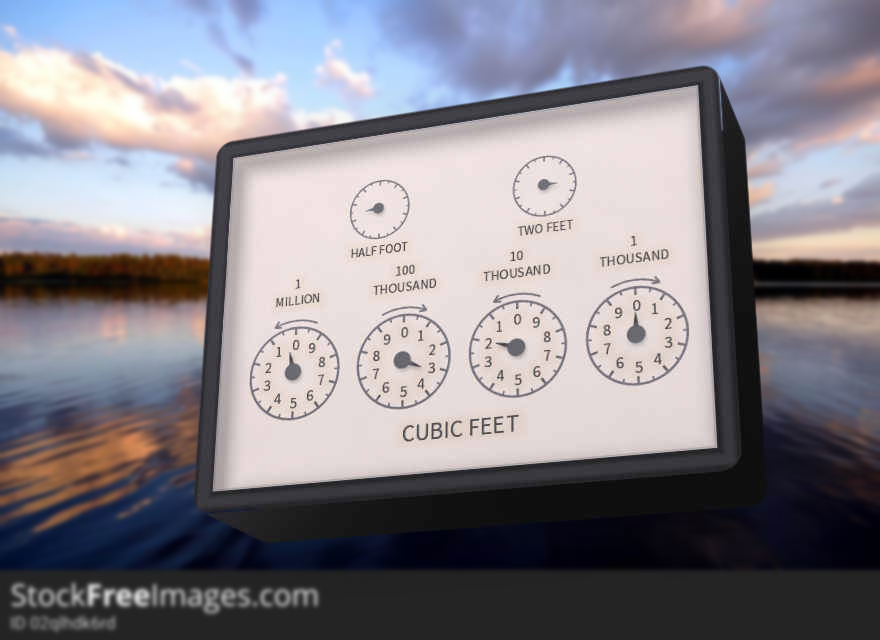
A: 32000 ft³
